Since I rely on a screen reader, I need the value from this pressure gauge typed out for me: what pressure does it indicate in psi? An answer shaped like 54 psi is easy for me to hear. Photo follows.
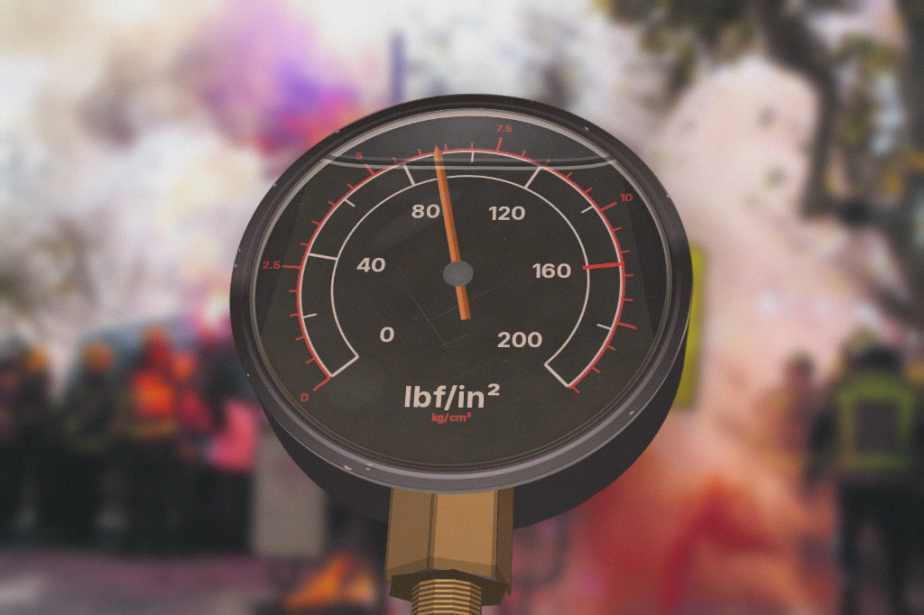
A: 90 psi
